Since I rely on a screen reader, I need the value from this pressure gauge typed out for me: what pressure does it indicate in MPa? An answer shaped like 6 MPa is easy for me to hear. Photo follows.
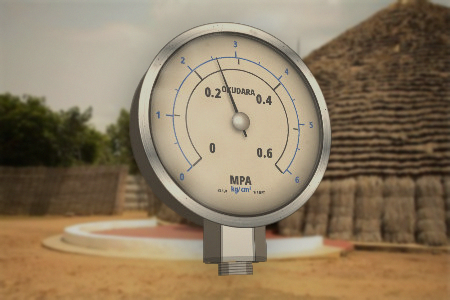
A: 0.25 MPa
